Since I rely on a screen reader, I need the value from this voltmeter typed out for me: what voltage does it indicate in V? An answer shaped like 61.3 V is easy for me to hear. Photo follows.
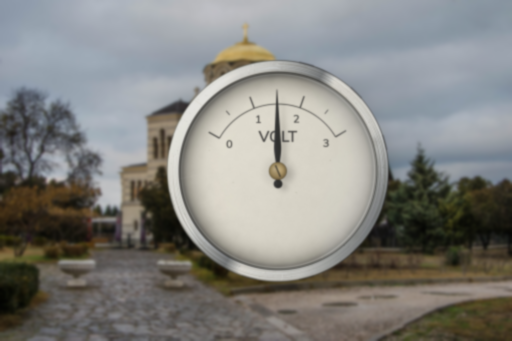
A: 1.5 V
